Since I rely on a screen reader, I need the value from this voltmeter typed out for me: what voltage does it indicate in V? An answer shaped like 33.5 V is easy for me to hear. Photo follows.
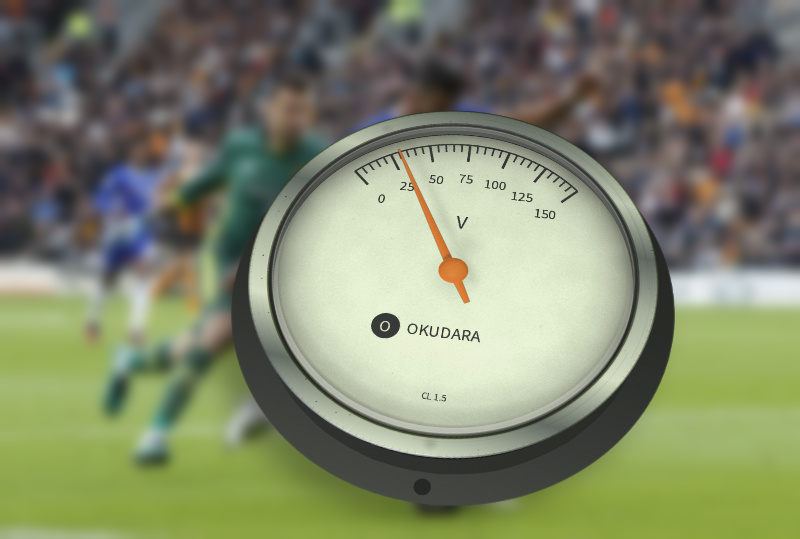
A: 30 V
